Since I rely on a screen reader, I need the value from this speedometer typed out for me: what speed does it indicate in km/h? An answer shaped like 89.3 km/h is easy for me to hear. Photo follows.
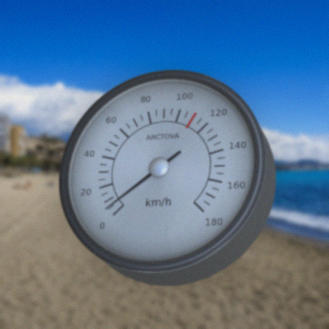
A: 5 km/h
